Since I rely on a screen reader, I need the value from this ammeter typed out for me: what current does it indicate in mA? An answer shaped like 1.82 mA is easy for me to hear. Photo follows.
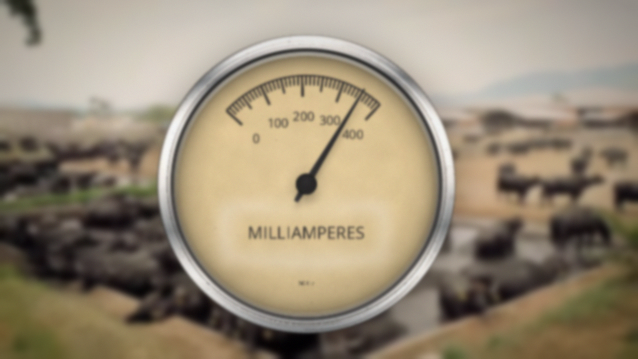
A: 350 mA
